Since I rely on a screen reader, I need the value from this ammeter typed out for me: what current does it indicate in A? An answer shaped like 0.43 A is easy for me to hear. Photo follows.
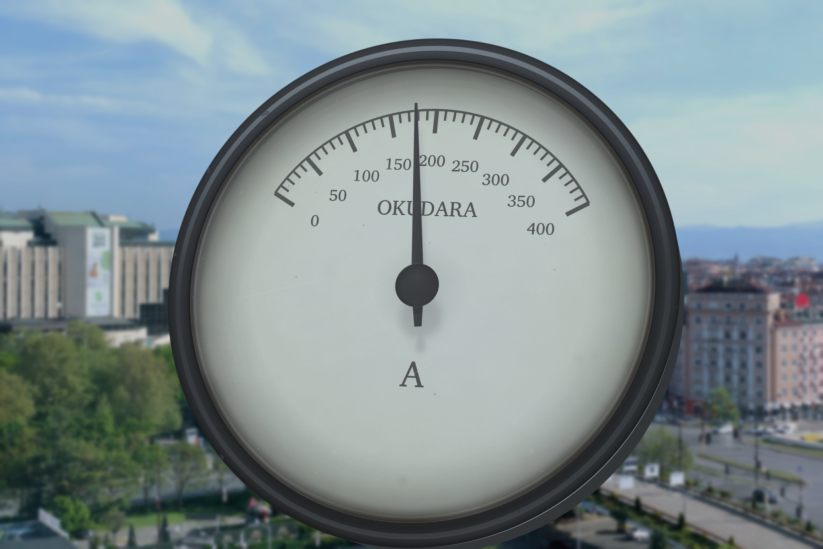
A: 180 A
